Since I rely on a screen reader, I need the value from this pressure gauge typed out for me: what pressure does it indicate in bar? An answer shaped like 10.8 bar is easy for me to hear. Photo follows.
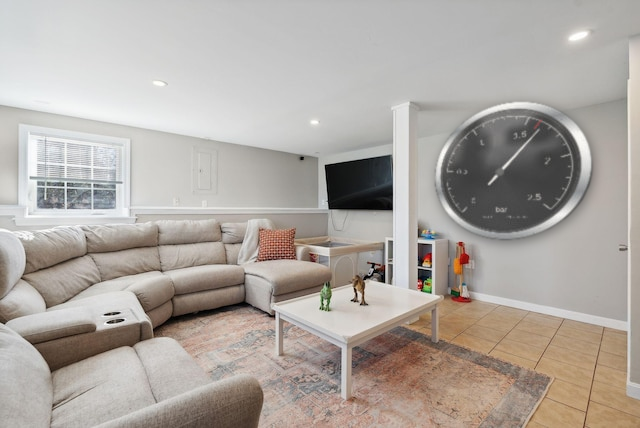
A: 1.65 bar
